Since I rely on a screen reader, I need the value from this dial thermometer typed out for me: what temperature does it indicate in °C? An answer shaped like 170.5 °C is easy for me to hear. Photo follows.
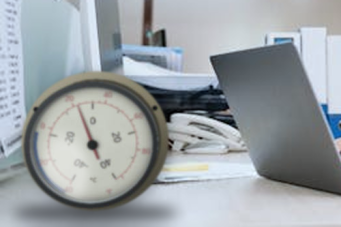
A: -5 °C
